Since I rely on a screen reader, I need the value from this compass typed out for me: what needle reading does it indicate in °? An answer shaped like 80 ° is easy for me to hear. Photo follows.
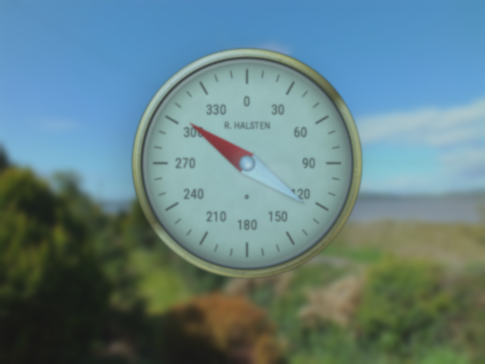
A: 305 °
